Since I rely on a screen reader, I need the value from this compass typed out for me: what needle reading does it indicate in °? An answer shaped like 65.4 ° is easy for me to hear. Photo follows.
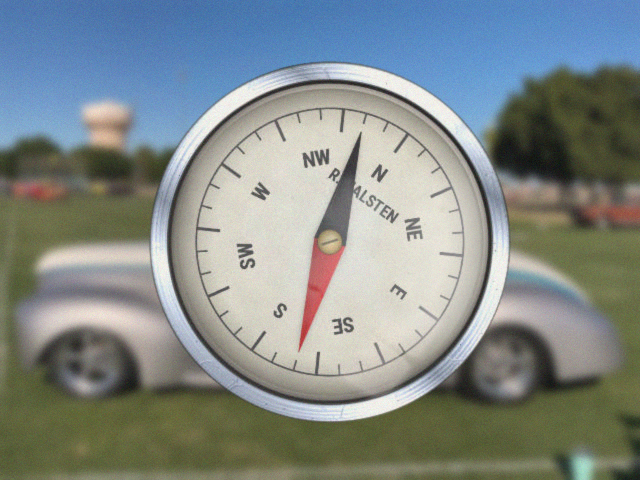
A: 160 °
